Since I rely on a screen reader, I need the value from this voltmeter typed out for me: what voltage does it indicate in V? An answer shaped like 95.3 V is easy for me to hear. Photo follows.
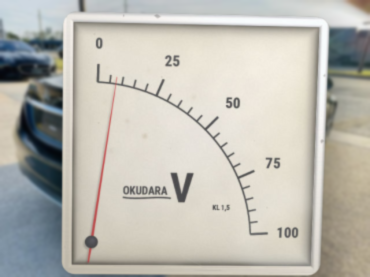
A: 7.5 V
